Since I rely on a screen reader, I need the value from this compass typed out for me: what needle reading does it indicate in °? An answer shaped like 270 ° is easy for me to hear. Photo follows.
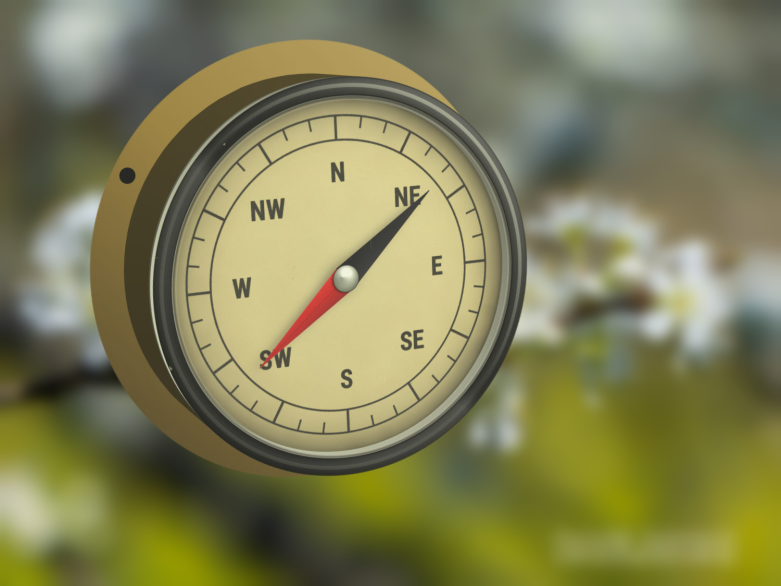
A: 230 °
